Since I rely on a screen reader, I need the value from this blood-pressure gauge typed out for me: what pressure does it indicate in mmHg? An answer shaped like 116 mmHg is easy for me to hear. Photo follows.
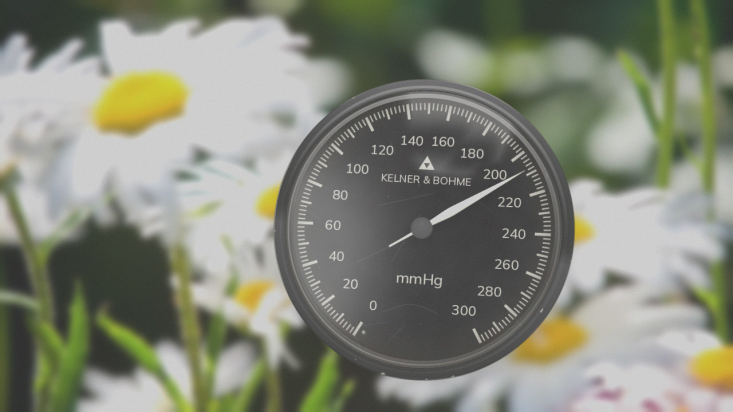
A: 208 mmHg
